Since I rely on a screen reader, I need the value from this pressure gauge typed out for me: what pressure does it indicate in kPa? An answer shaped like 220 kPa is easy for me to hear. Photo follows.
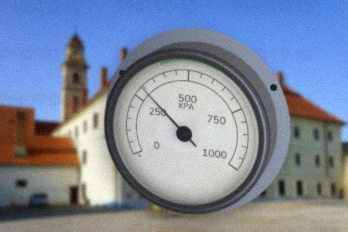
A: 300 kPa
